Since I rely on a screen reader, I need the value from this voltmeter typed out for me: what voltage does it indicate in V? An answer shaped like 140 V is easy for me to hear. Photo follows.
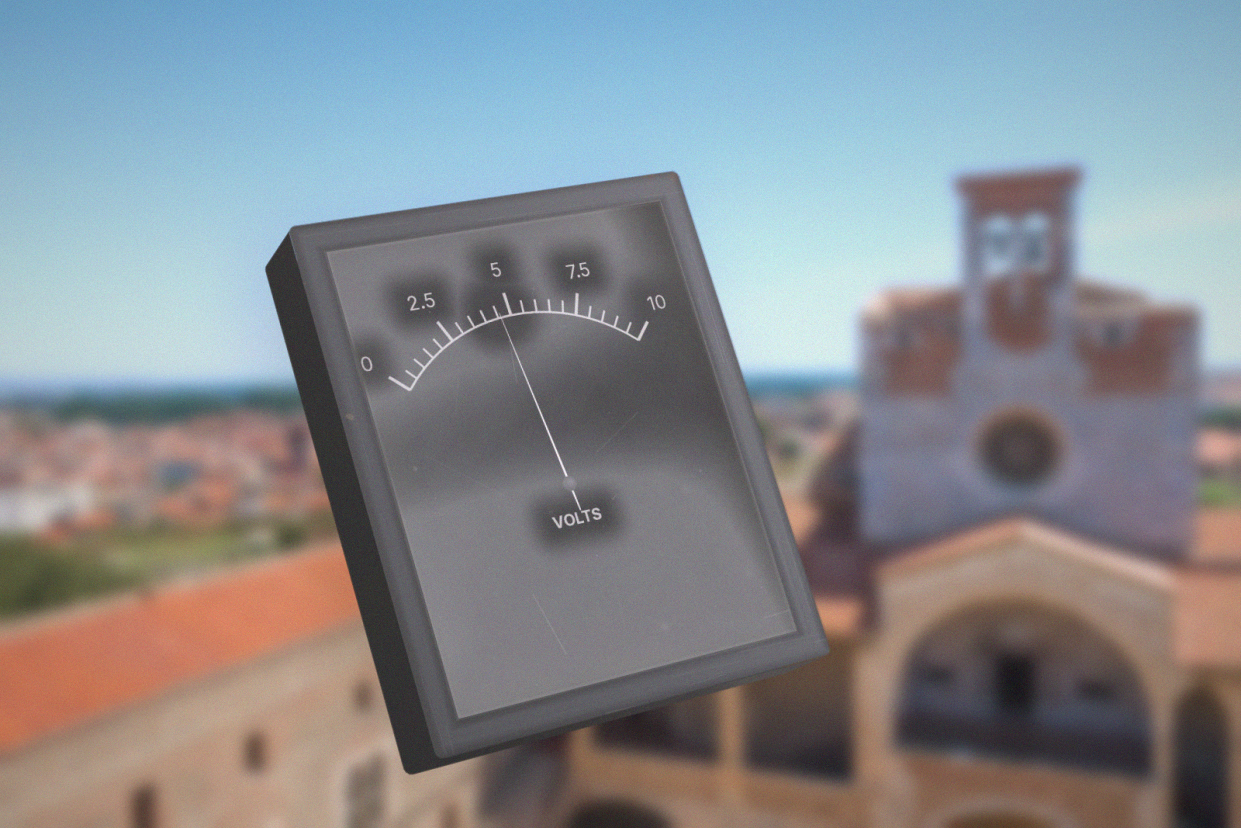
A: 4.5 V
